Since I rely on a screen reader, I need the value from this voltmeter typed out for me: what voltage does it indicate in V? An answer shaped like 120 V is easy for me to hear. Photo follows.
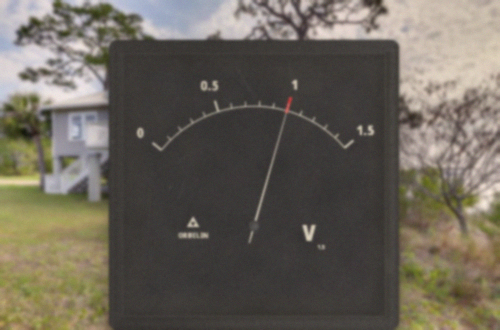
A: 1 V
